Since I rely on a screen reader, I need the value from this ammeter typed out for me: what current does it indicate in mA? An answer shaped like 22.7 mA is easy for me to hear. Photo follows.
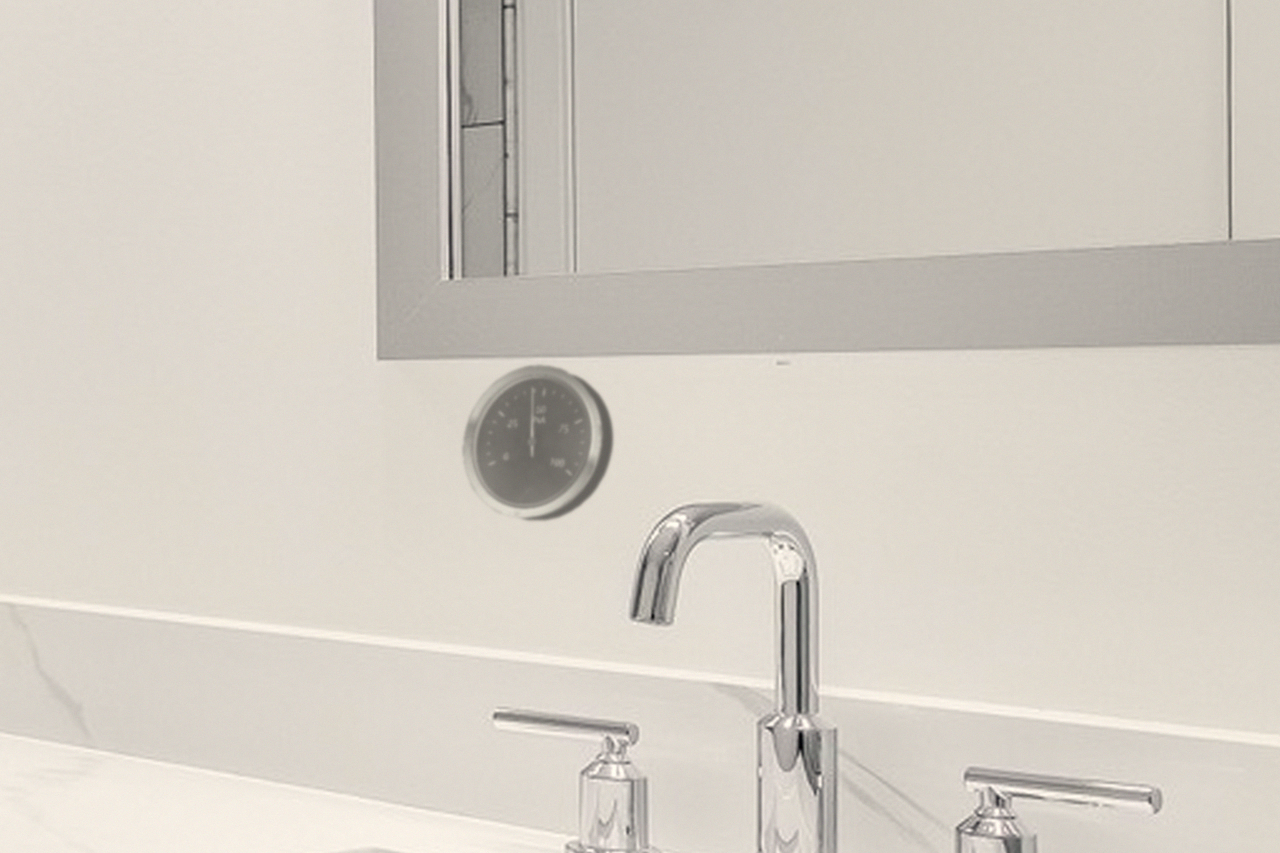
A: 45 mA
